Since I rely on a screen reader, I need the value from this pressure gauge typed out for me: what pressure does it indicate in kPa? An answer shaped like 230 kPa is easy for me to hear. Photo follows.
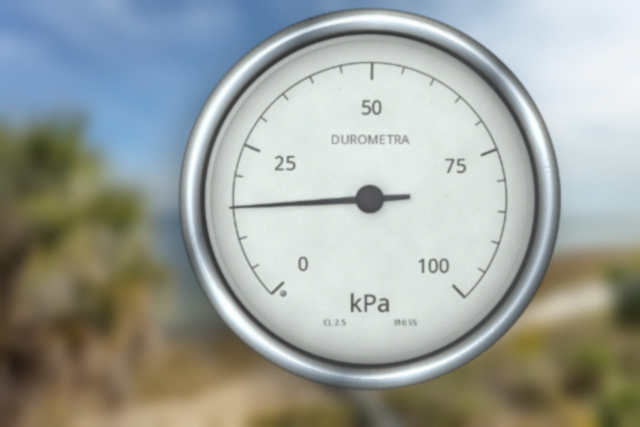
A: 15 kPa
